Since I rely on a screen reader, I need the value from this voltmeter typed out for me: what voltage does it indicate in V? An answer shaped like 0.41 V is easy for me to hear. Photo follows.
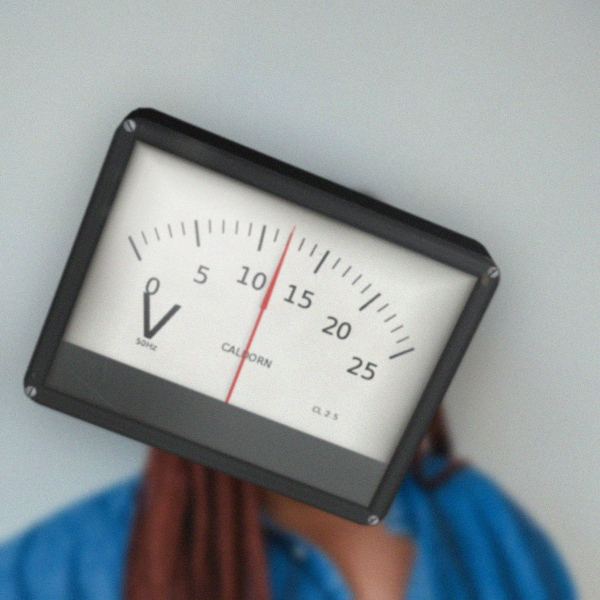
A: 12 V
